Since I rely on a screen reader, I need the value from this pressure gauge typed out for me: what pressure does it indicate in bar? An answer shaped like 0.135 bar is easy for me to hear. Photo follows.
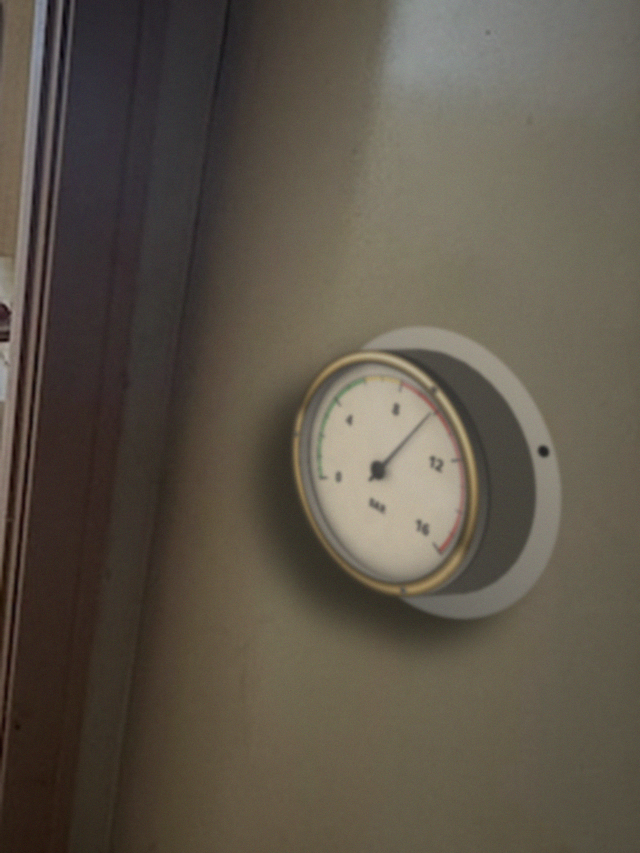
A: 10 bar
